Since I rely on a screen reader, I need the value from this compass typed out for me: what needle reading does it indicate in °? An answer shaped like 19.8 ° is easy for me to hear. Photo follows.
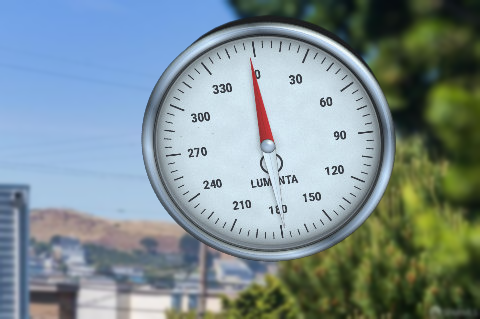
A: 357.5 °
